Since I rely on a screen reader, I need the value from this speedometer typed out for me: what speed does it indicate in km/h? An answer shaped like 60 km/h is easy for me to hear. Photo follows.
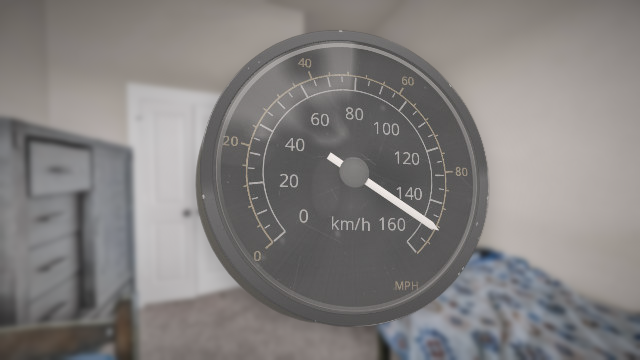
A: 150 km/h
